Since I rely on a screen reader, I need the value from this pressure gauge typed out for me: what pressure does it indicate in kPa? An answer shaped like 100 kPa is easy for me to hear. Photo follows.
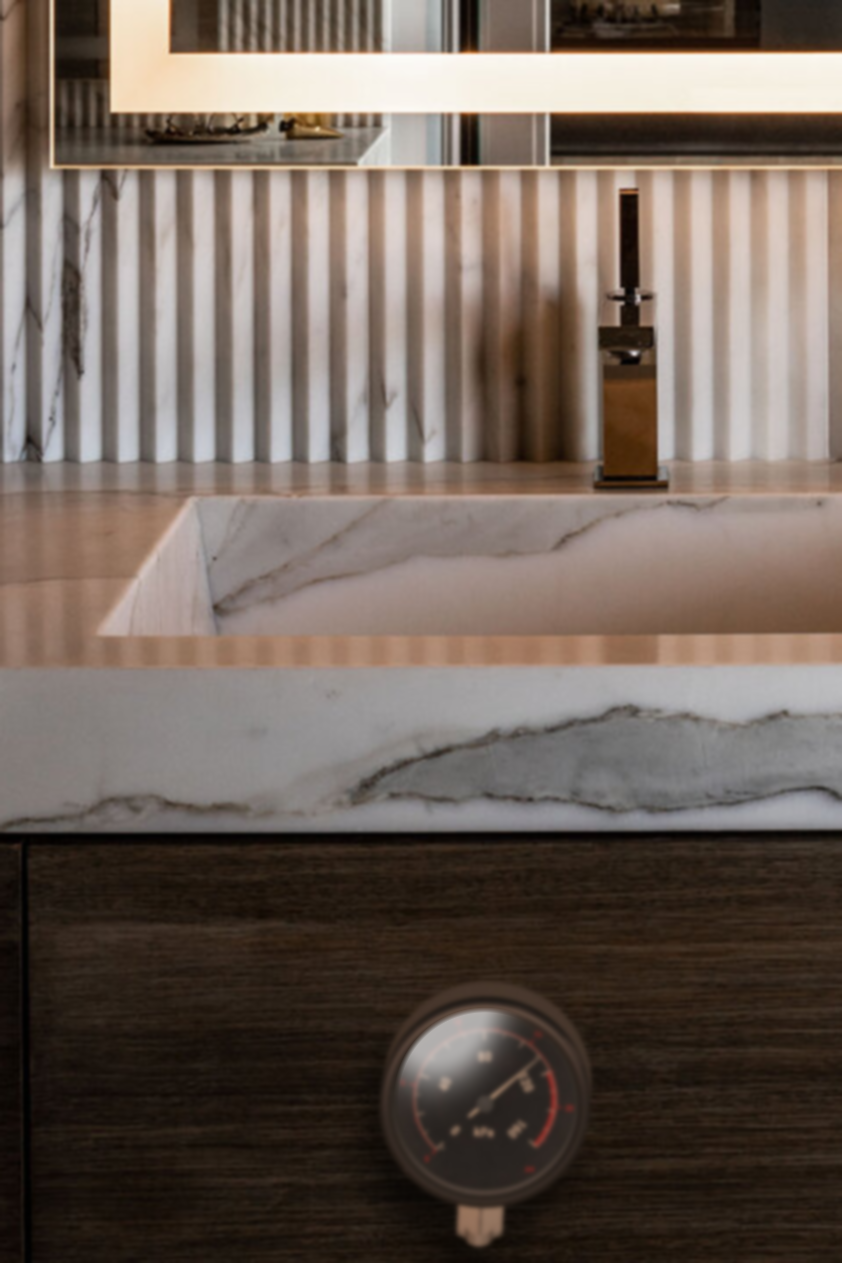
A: 110 kPa
